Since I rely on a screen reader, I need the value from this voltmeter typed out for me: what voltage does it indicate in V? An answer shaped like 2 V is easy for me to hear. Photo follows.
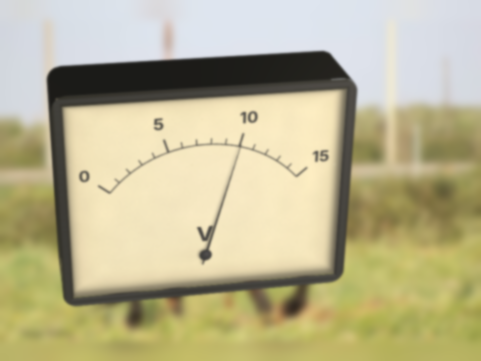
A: 10 V
